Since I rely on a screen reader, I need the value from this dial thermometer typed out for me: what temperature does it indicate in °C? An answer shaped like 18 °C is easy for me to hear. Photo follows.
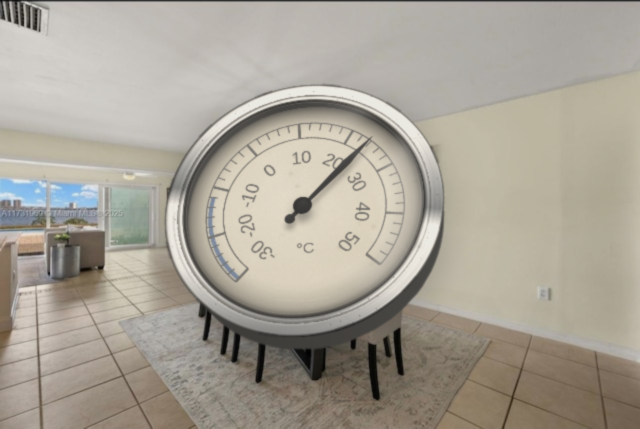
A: 24 °C
